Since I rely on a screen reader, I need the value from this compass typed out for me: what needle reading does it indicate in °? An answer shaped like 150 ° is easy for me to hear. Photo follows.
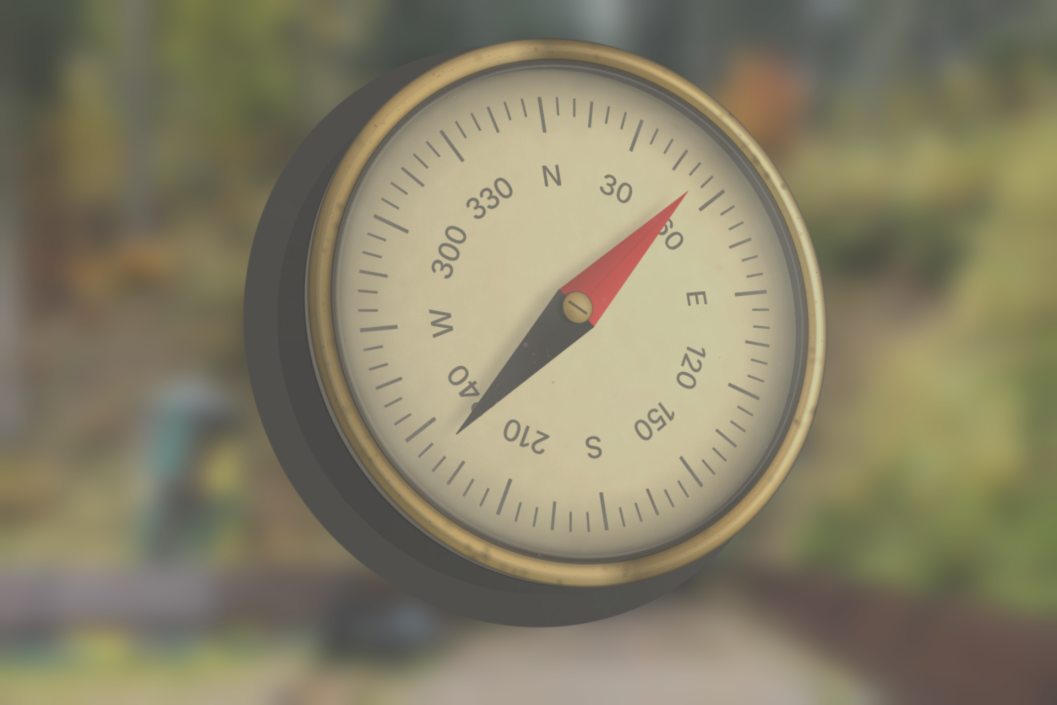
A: 52.5 °
